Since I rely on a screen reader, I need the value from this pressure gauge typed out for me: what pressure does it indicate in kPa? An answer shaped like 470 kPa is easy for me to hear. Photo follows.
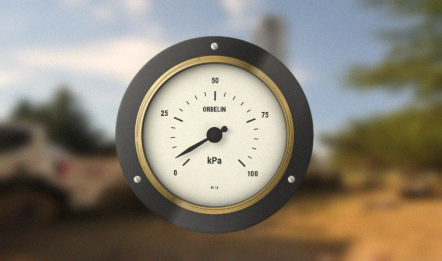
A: 5 kPa
